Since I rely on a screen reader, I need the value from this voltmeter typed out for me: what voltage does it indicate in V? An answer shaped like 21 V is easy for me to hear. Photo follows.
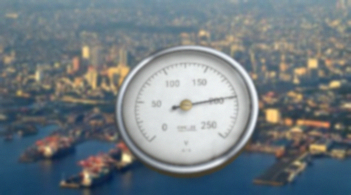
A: 200 V
